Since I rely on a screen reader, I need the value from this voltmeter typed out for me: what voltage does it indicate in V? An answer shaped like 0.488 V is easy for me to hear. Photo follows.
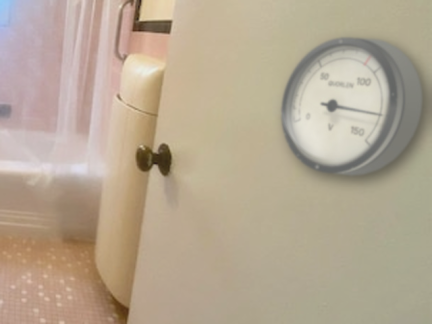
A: 130 V
